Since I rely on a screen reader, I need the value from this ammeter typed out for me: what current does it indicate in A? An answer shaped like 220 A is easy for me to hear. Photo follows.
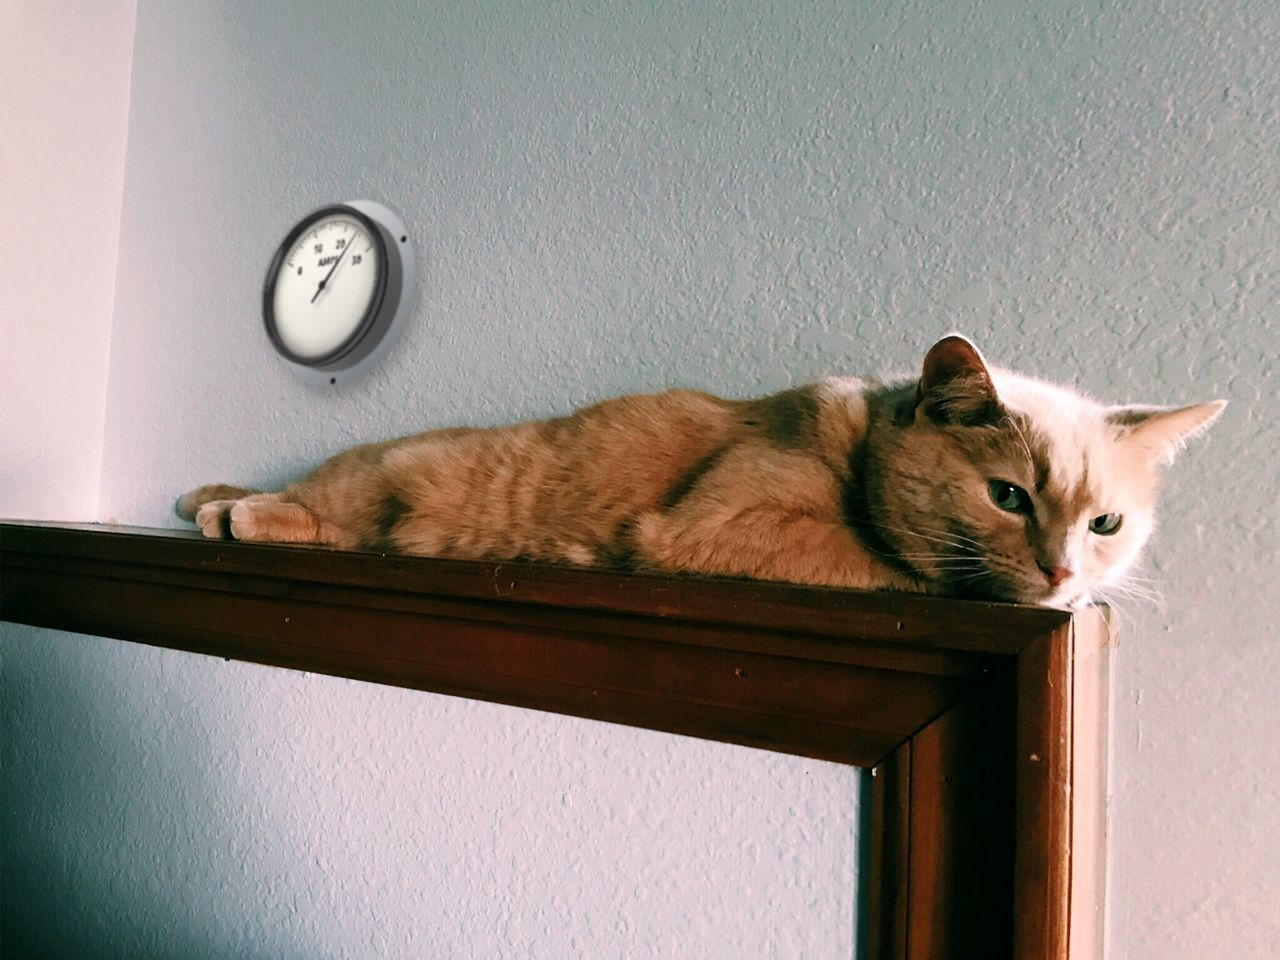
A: 25 A
